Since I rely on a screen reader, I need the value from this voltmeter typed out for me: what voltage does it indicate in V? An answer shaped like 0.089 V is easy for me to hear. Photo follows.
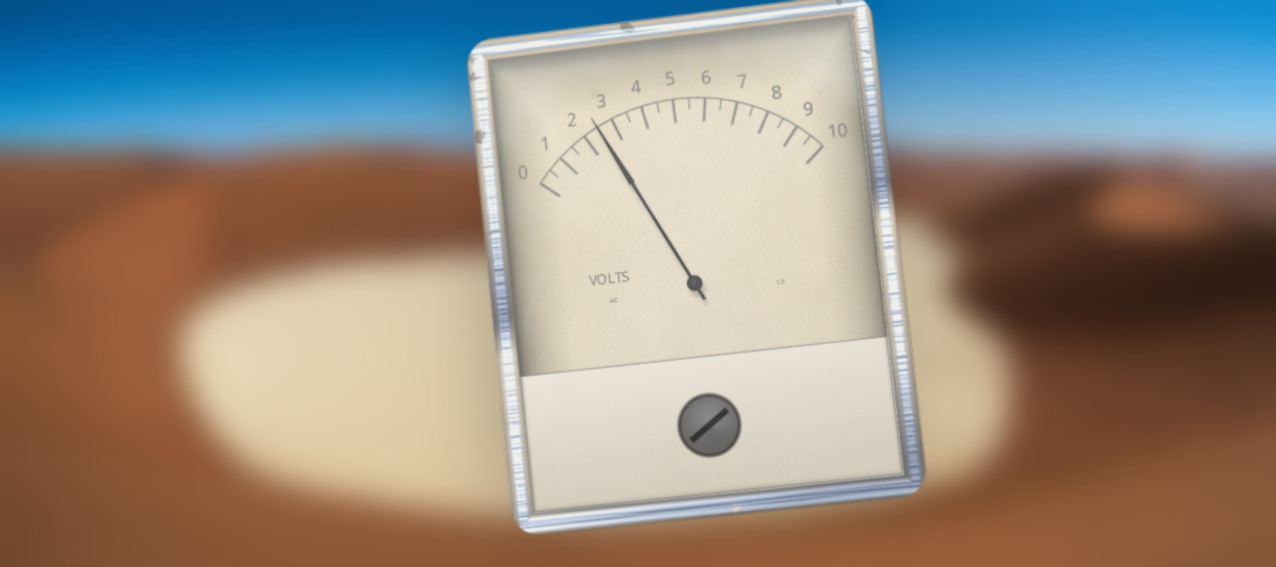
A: 2.5 V
